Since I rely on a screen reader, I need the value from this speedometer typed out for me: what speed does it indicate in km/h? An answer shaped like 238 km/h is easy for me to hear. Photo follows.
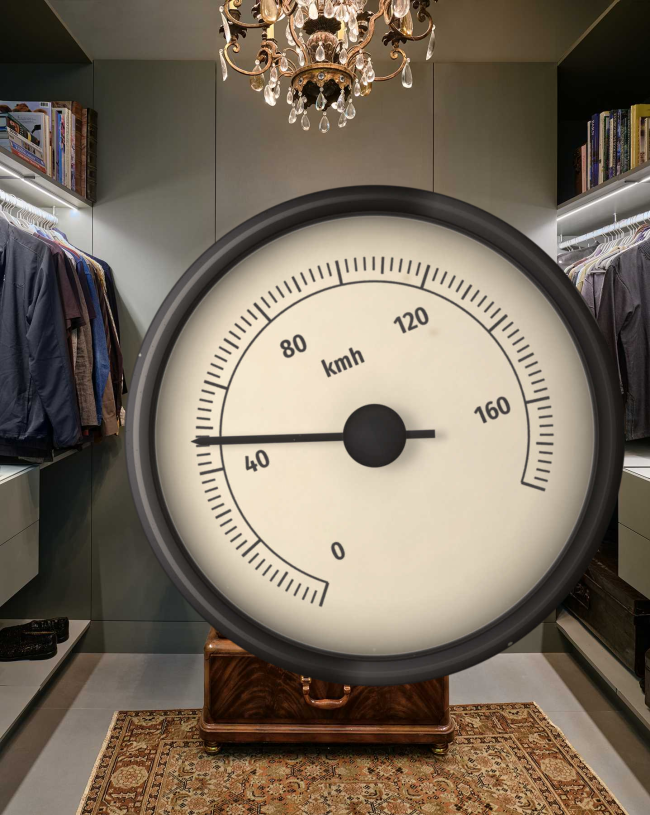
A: 47 km/h
